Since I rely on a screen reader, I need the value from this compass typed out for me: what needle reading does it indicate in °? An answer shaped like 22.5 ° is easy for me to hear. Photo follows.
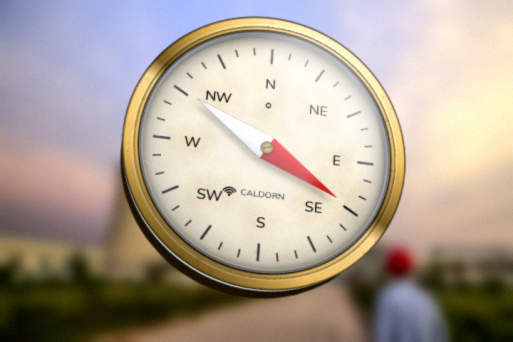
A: 120 °
